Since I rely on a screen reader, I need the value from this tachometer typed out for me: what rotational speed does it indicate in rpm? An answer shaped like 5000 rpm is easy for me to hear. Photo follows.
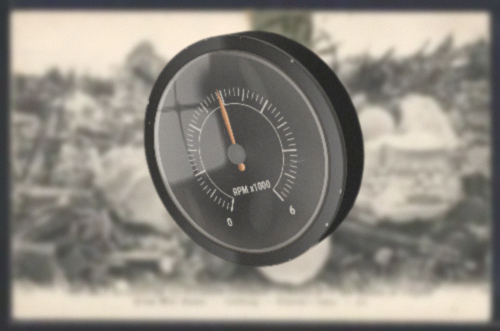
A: 3000 rpm
